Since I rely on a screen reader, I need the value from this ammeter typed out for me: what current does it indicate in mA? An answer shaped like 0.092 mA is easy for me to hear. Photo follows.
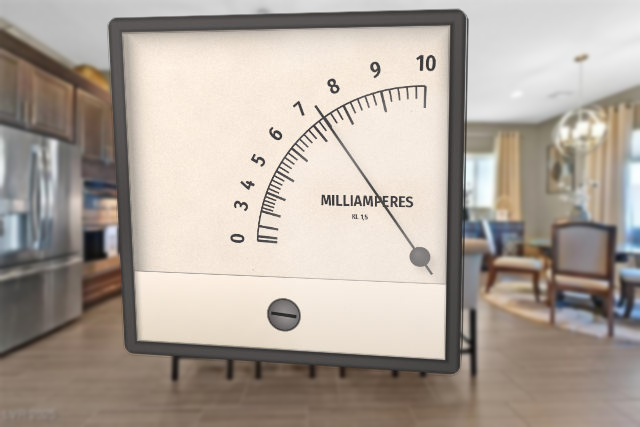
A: 7.4 mA
